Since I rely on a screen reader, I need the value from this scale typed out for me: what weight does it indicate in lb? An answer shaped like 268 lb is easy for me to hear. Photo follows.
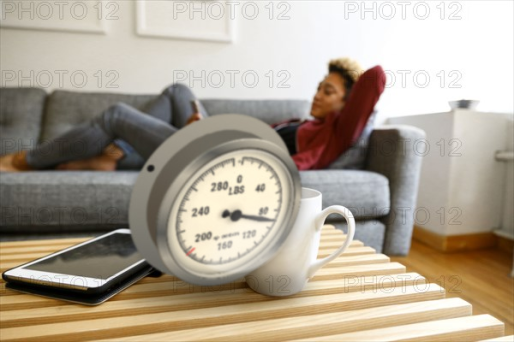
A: 90 lb
